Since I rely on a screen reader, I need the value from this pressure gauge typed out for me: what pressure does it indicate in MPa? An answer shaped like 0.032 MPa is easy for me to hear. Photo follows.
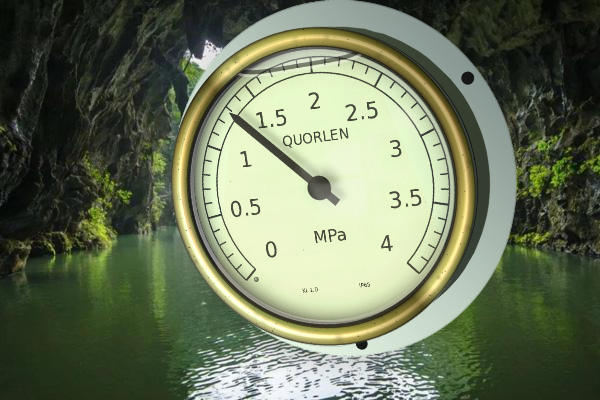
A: 1.3 MPa
